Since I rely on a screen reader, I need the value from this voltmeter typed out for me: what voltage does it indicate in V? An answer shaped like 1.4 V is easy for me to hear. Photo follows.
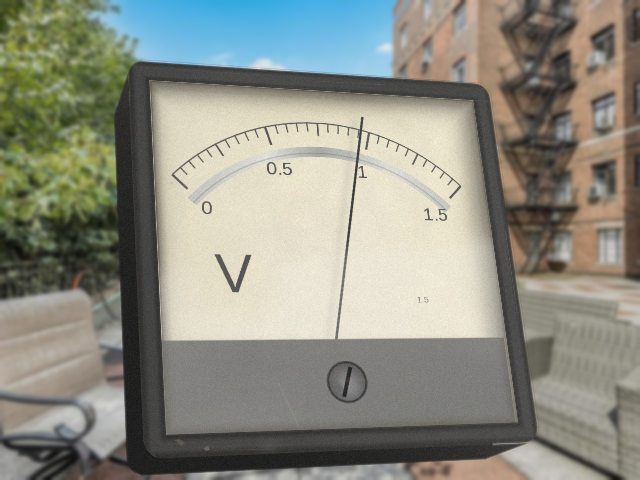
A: 0.95 V
